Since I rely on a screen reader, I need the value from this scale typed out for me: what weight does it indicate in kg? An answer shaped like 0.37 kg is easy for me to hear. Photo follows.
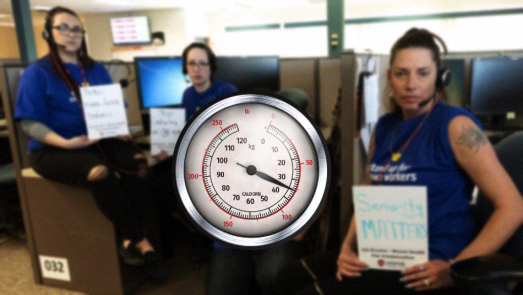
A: 35 kg
